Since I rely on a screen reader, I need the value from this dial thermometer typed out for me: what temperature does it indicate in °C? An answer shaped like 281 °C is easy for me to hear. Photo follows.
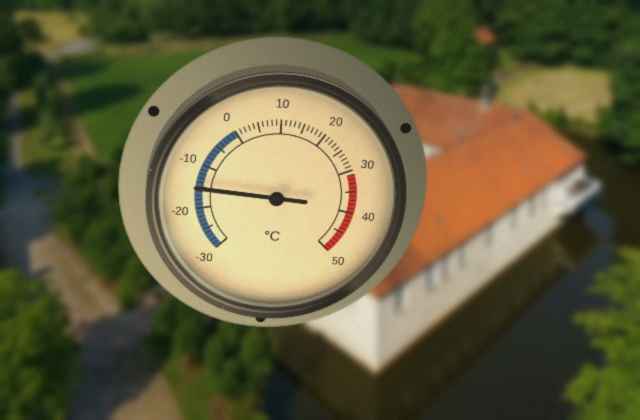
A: -15 °C
